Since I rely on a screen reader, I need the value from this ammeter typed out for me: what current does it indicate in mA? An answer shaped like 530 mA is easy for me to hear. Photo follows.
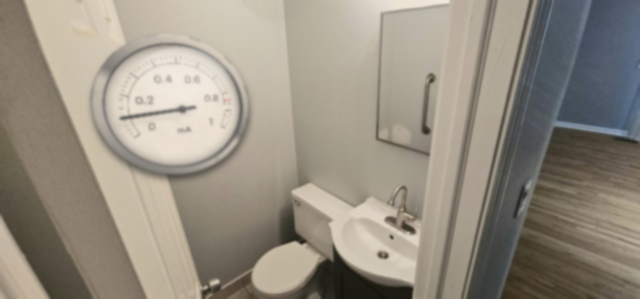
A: 0.1 mA
